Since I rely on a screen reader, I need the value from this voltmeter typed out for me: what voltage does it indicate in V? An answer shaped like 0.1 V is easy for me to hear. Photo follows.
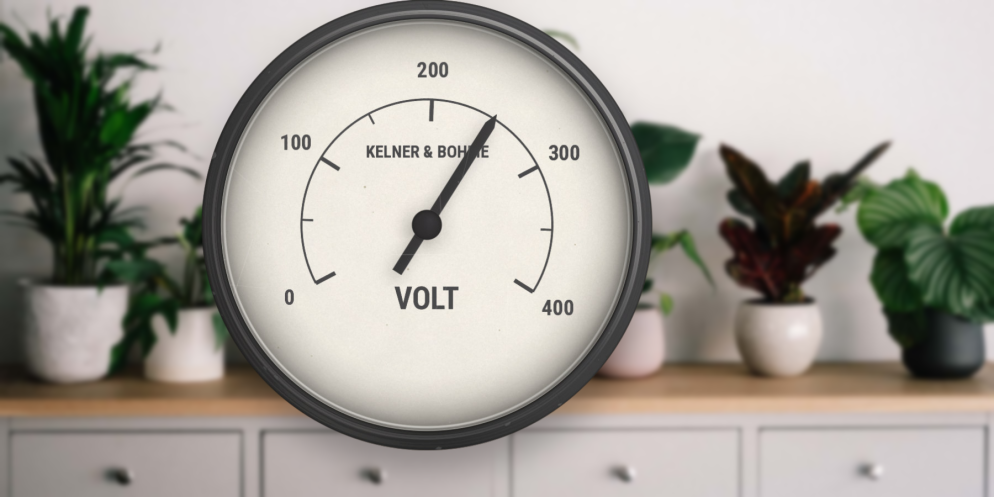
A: 250 V
